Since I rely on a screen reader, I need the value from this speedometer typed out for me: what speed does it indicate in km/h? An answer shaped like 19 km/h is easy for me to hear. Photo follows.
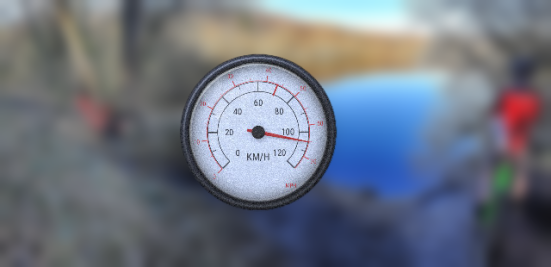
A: 105 km/h
